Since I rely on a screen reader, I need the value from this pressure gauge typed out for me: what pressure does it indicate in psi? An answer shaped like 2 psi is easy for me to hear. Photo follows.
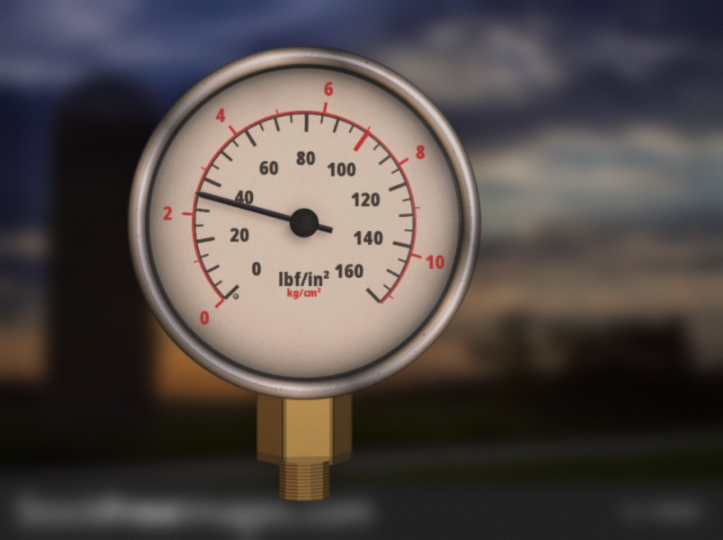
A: 35 psi
